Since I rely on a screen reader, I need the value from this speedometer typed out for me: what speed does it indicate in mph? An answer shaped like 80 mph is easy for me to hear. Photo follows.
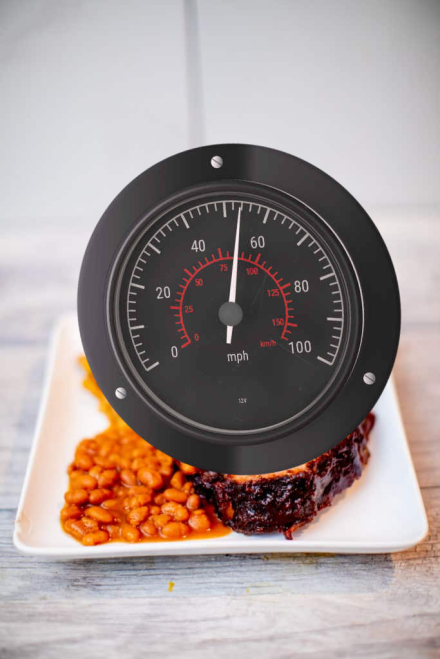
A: 54 mph
